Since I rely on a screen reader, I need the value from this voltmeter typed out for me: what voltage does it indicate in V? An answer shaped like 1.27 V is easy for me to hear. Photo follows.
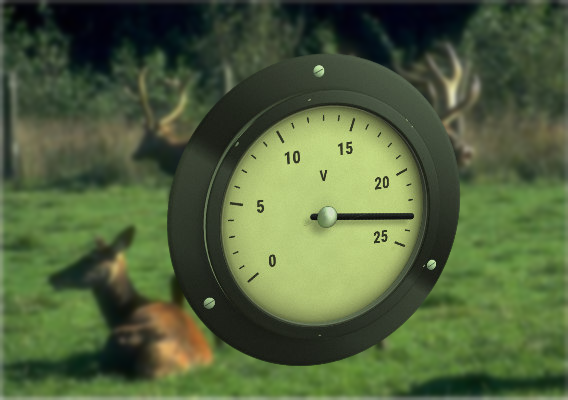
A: 23 V
